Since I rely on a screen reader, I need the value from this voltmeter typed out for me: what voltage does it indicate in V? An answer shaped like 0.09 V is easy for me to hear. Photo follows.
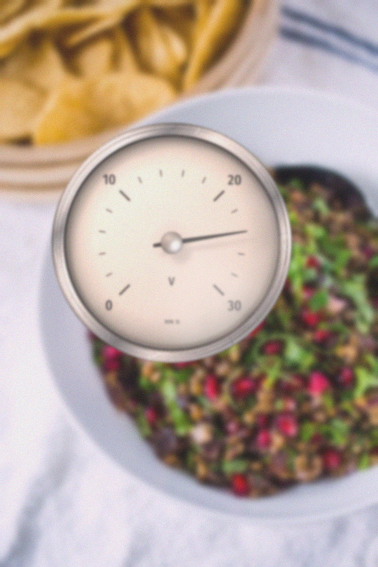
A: 24 V
